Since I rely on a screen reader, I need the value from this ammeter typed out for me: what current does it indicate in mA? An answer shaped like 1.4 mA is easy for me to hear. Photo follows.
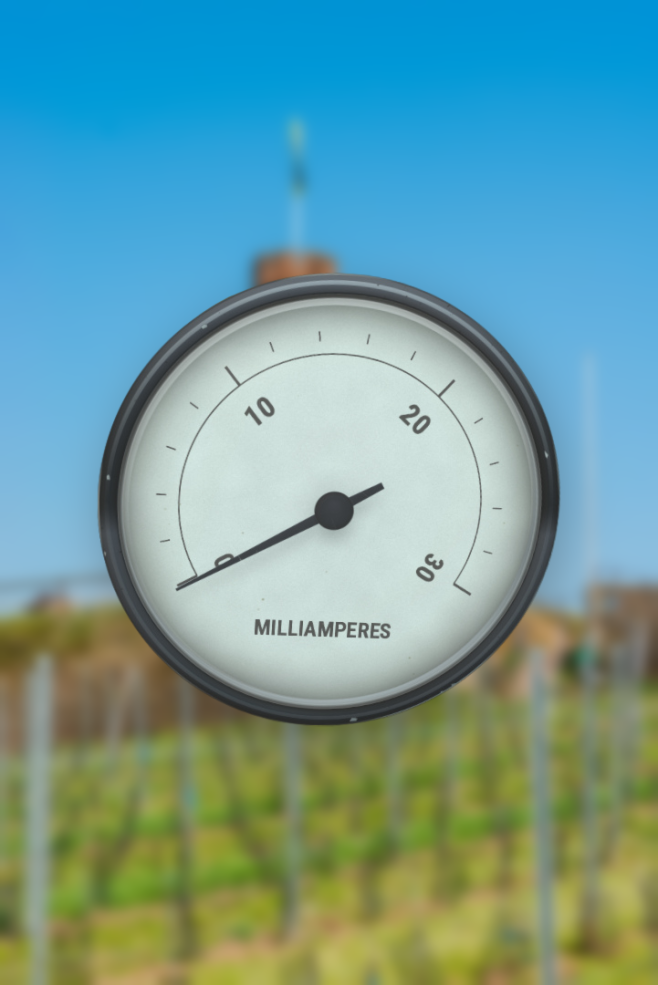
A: 0 mA
